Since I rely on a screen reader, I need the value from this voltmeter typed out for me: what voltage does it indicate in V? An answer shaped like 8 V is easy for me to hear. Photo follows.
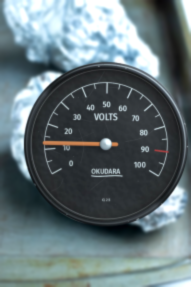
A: 12.5 V
